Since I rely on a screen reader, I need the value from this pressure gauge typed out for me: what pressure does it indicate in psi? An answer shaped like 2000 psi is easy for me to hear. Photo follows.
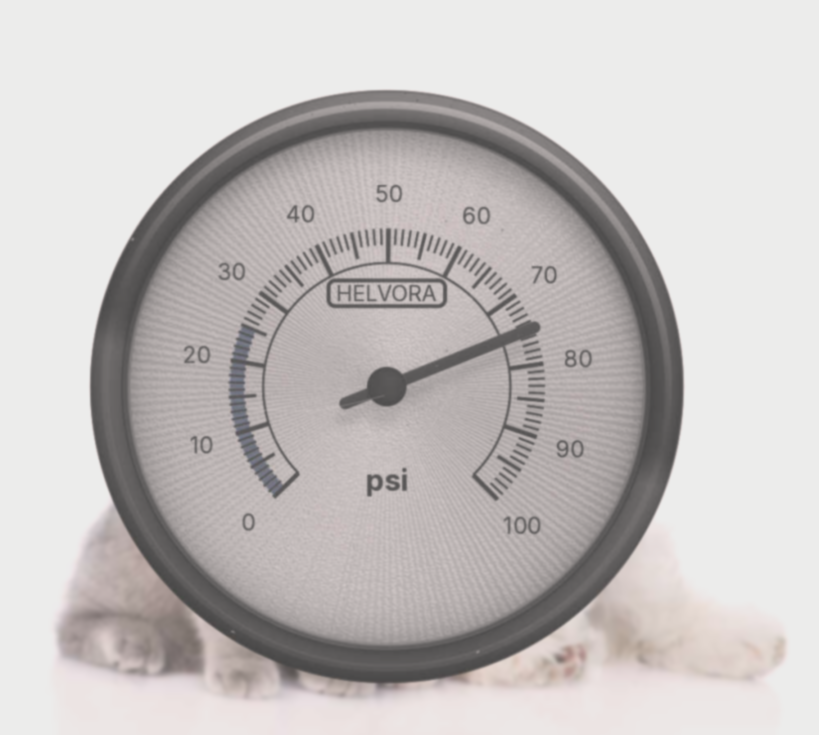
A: 75 psi
